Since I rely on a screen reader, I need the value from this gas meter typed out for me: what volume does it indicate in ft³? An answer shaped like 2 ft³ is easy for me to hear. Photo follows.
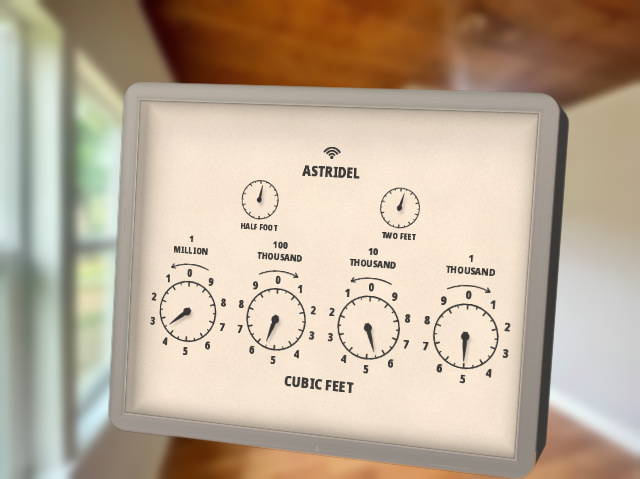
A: 355500 ft³
